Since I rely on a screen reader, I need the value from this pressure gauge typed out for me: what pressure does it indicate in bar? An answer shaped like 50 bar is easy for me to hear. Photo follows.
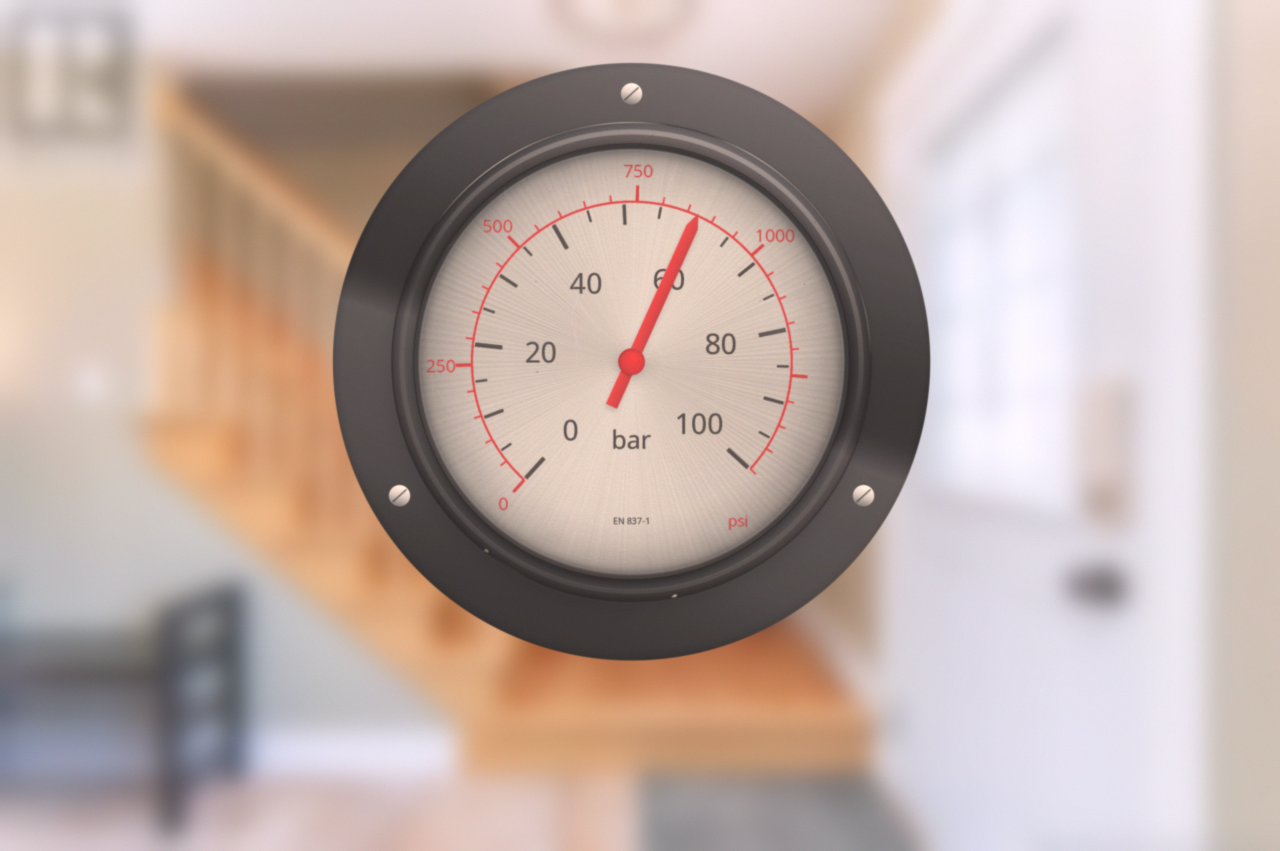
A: 60 bar
